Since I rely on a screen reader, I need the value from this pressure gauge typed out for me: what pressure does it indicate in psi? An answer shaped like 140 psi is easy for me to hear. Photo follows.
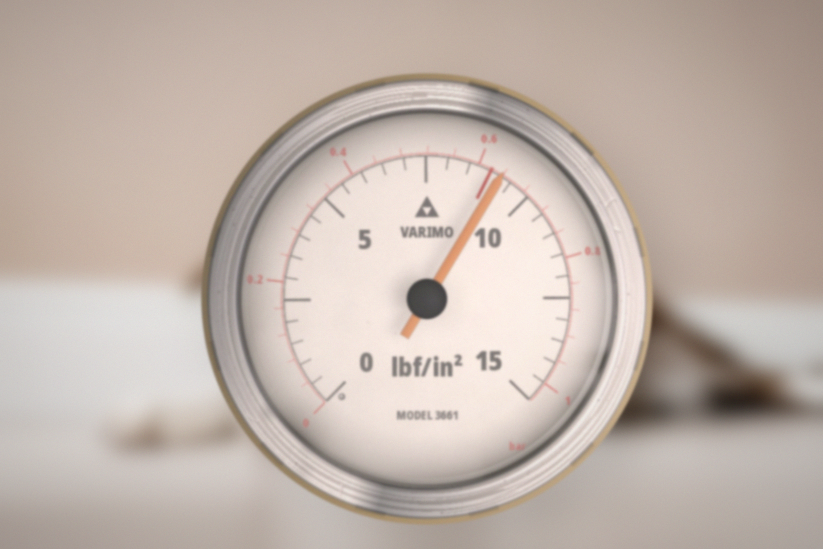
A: 9.25 psi
